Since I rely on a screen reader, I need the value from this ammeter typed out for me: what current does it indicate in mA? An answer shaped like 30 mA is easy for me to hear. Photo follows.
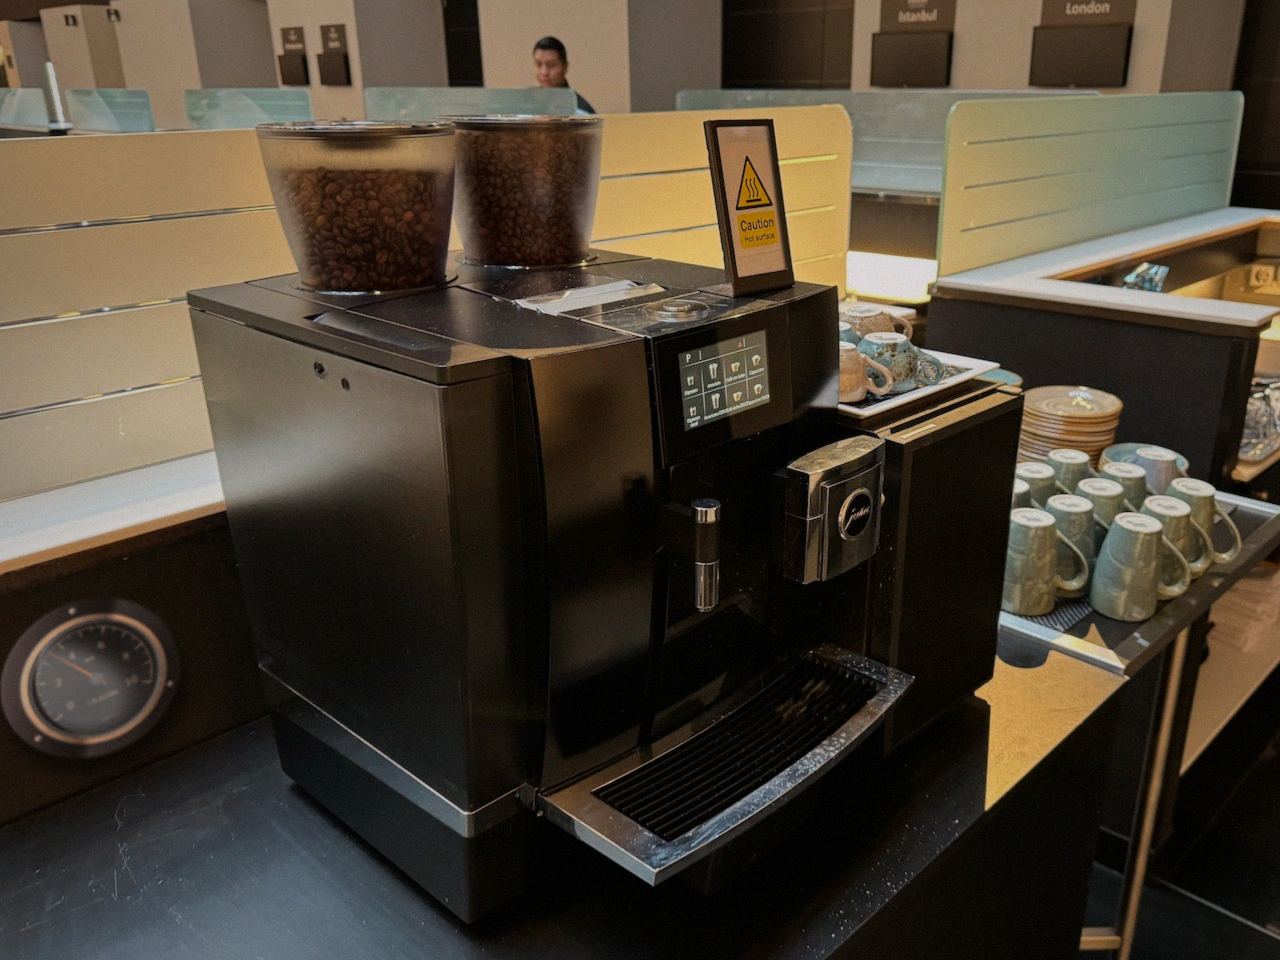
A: 3.5 mA
